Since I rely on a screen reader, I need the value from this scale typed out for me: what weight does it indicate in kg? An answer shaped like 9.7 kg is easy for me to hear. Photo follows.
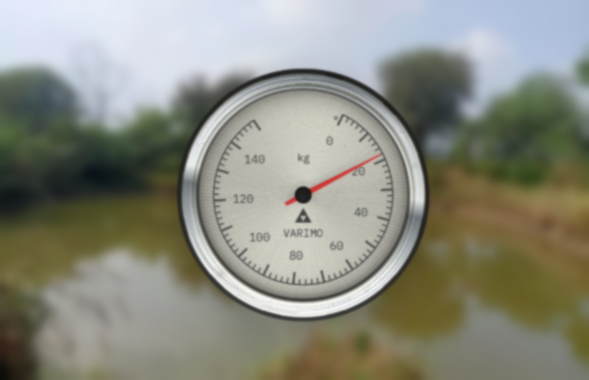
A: 18 kg
